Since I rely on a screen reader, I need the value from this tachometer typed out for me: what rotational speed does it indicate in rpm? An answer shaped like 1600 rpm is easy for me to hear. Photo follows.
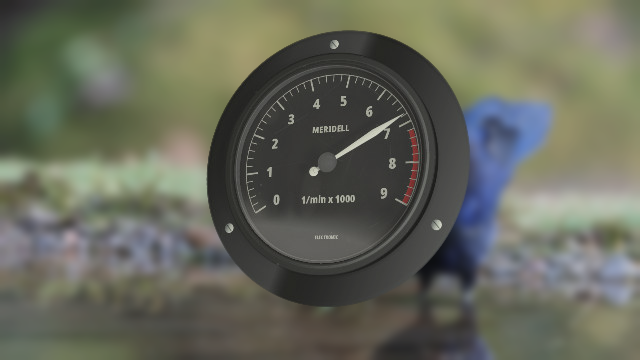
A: 6800 rpm
